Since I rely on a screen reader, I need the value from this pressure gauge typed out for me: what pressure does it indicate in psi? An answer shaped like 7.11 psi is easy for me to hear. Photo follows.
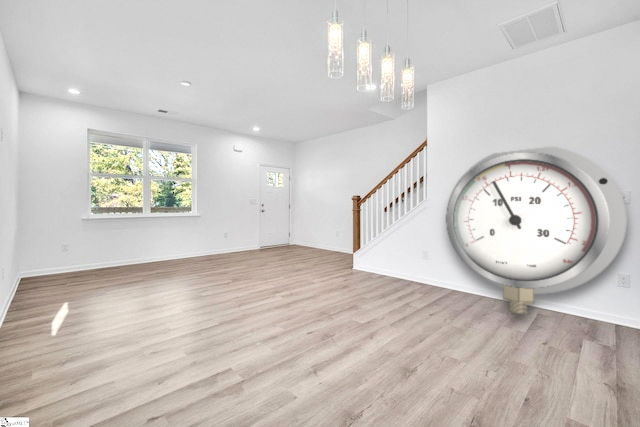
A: 12 psi
